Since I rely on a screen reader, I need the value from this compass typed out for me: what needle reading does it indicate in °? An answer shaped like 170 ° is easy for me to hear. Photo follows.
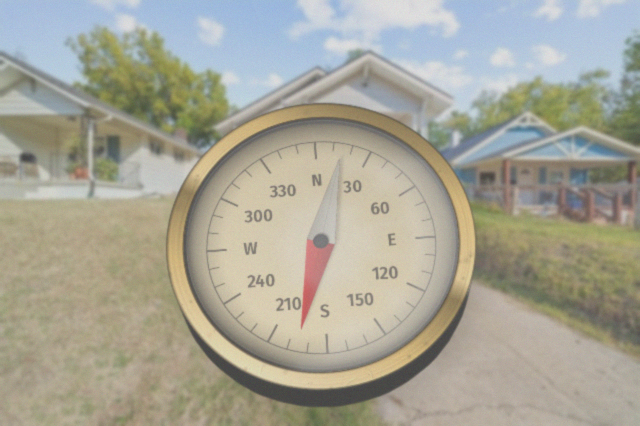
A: 195 °
